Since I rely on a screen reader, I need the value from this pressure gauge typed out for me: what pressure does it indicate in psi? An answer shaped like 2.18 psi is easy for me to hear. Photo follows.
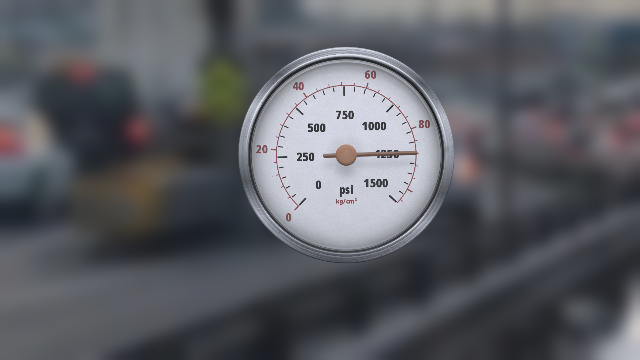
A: 1250 psi
